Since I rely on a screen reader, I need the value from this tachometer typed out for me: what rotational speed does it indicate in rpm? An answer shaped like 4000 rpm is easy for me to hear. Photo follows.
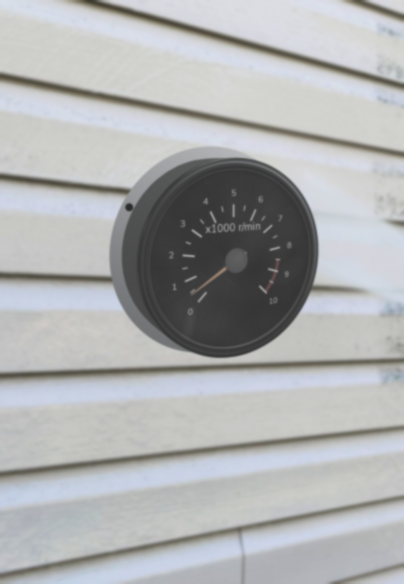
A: 500 rpm
